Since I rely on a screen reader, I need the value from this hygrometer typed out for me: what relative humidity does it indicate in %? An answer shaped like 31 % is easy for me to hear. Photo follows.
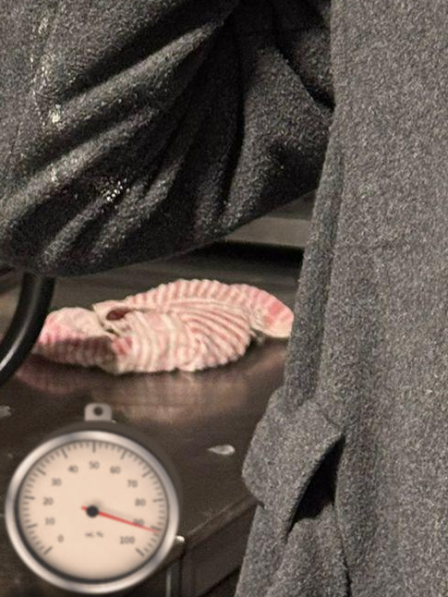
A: 90 %
